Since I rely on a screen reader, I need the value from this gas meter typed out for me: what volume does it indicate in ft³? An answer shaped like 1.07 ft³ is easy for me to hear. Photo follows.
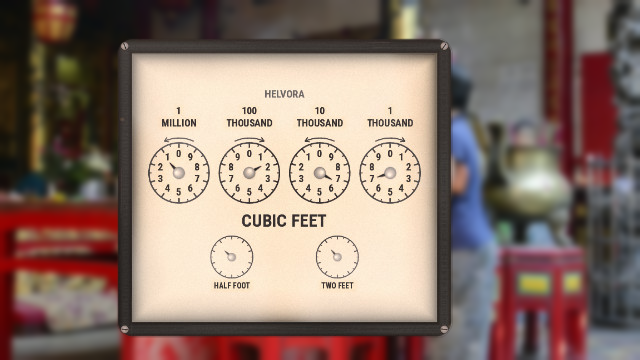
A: 116700 ft³
